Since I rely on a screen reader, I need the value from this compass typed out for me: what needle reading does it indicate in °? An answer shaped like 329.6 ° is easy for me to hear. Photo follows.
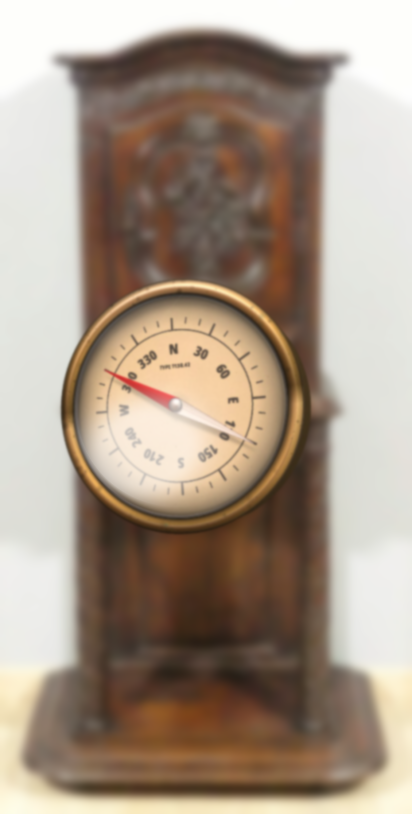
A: 300 °
